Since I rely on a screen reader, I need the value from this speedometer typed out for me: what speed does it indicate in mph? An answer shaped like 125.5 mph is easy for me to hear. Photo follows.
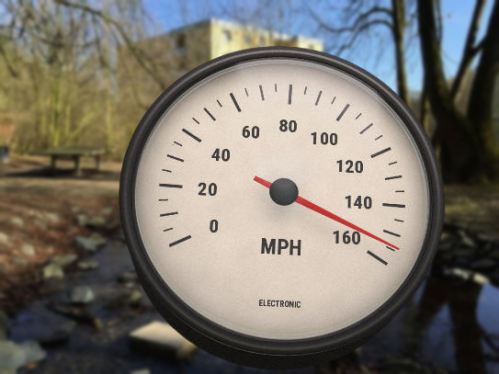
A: 155 mph
